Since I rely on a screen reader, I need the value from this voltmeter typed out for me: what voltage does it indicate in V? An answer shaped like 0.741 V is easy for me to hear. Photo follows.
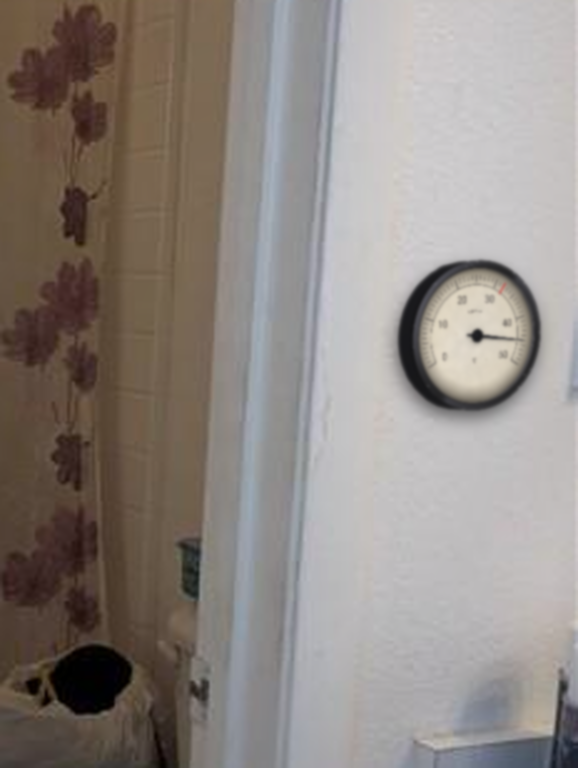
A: 45 V
